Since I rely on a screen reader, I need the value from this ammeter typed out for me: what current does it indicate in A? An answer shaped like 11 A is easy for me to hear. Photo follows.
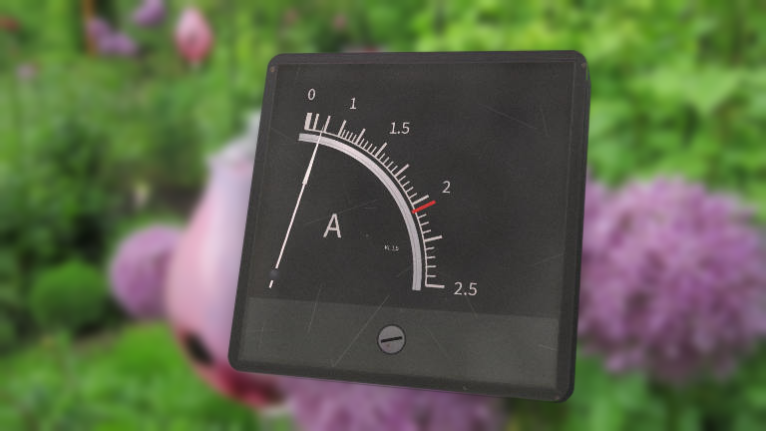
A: 0.75 A
